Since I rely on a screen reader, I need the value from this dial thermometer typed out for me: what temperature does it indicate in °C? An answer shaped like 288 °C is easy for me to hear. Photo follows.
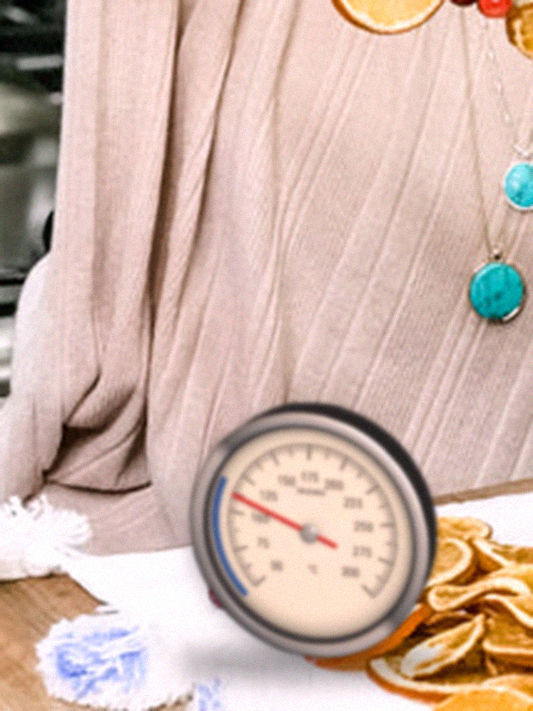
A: 112.5 °C
